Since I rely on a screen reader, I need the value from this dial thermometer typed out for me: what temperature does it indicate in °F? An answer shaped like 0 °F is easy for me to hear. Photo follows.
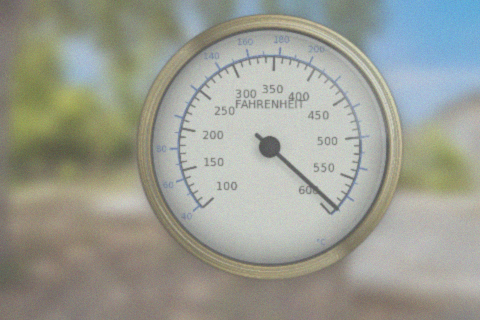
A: 590 °F
